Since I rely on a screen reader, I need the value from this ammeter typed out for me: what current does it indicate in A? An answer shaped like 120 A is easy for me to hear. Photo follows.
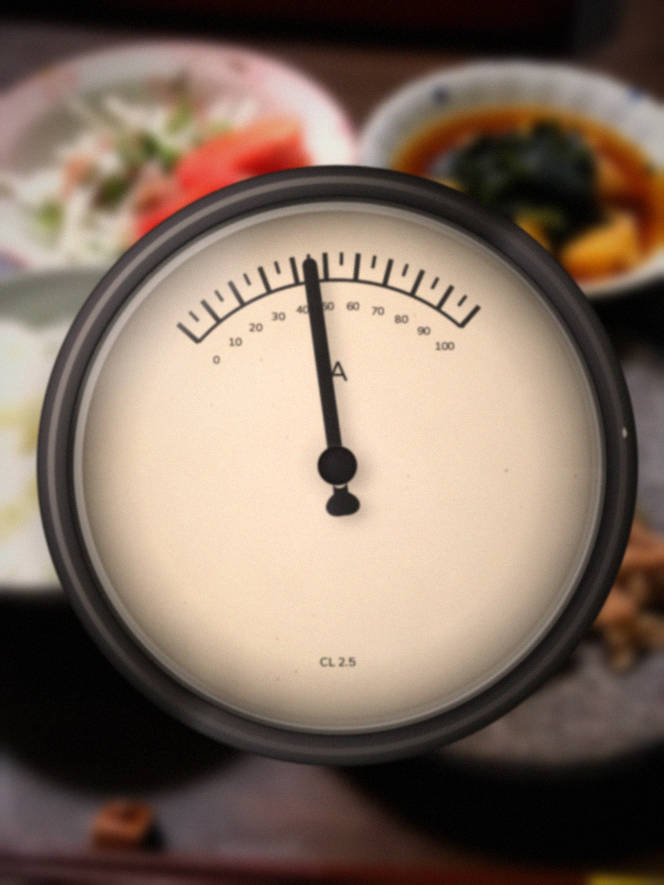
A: 45 A
